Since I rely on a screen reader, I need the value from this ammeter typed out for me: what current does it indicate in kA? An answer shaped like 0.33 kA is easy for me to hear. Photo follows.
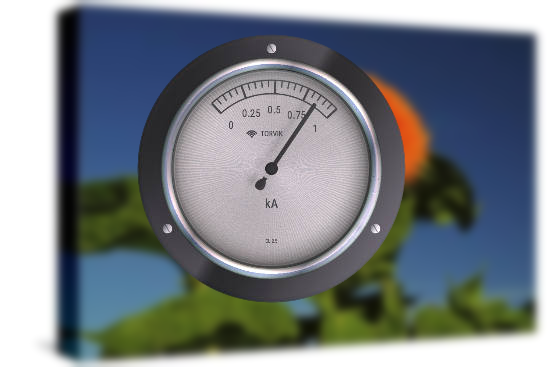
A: 0.85 kA
